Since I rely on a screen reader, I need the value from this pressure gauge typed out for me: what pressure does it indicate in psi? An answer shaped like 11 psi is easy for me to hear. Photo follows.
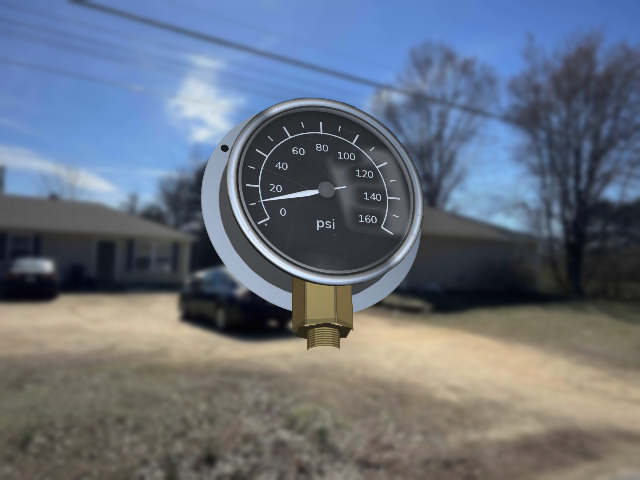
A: 10 psi
